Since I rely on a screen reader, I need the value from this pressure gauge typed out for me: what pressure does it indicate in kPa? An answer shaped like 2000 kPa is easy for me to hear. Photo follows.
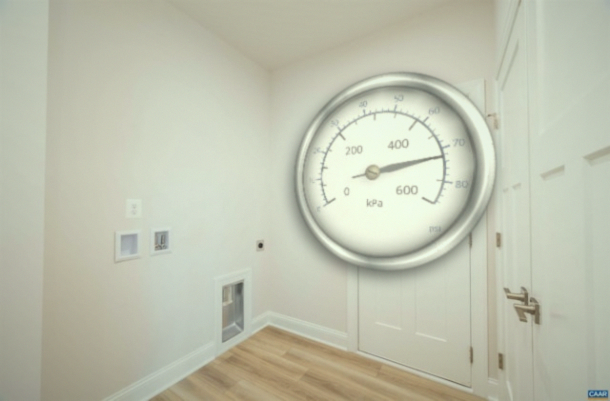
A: 500 kPa
